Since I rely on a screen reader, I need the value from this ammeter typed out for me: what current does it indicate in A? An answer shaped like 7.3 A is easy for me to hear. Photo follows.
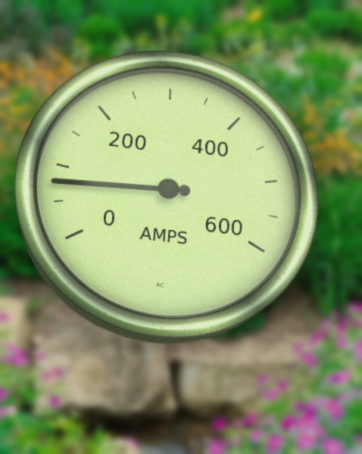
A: 75 A
